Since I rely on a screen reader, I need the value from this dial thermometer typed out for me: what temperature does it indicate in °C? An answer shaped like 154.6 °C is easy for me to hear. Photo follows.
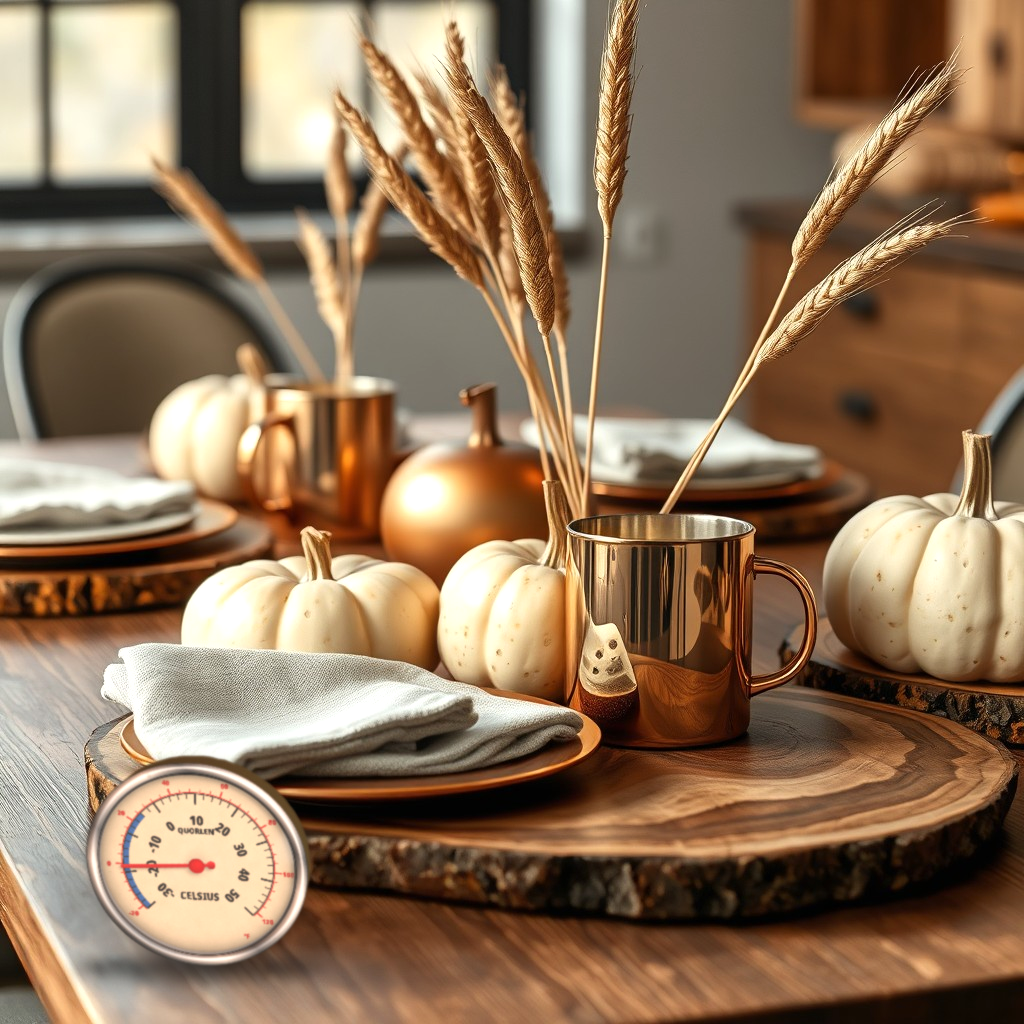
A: -18 °C
